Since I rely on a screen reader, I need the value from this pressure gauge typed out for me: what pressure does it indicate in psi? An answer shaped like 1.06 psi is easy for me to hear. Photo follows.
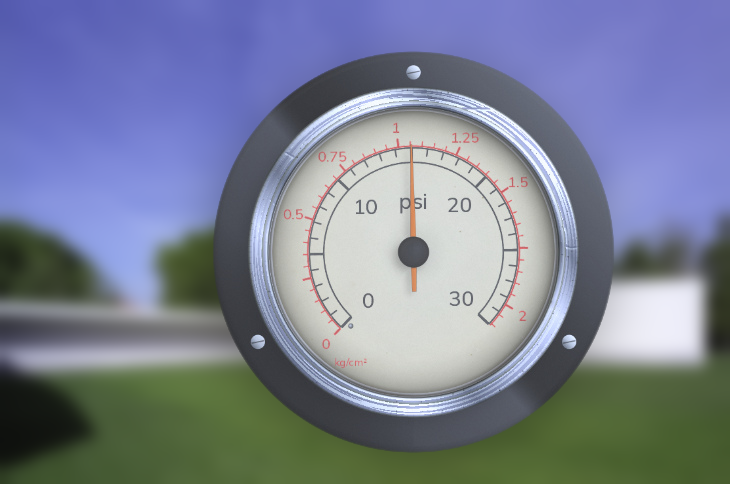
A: 15 psi
